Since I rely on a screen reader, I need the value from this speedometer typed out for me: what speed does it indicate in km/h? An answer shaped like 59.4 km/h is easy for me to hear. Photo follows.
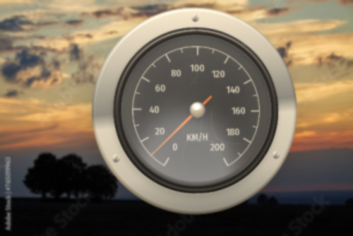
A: 10 km/h
